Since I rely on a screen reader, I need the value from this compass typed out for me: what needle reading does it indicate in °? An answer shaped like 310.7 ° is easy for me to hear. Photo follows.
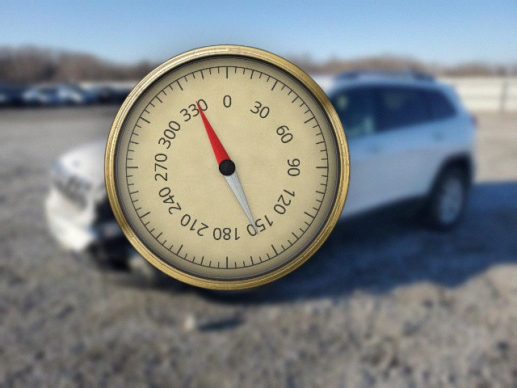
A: 335 °
